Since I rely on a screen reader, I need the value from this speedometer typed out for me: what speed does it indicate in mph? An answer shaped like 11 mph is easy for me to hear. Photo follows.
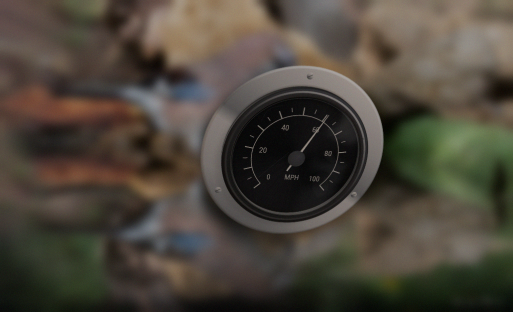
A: 60 mph
